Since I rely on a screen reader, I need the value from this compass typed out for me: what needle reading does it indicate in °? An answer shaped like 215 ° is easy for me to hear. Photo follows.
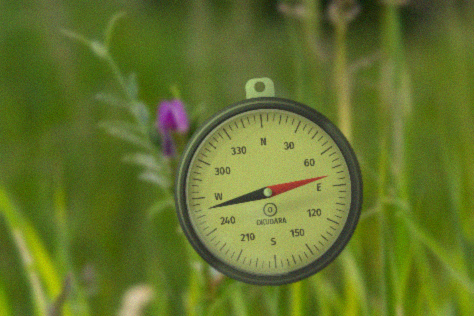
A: 80 °
